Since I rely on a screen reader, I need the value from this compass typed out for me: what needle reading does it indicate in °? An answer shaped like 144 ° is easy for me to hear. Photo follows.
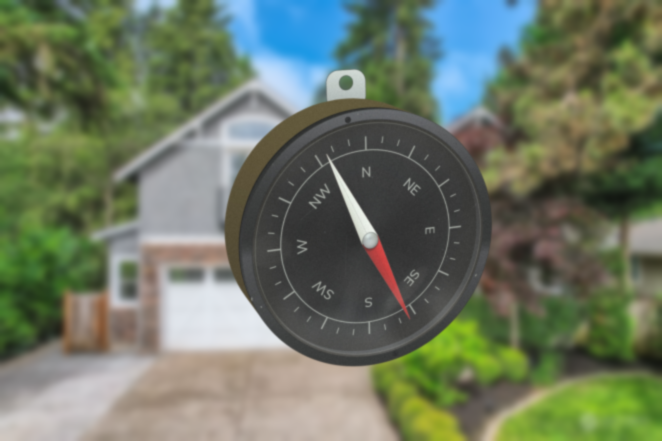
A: 155 °
